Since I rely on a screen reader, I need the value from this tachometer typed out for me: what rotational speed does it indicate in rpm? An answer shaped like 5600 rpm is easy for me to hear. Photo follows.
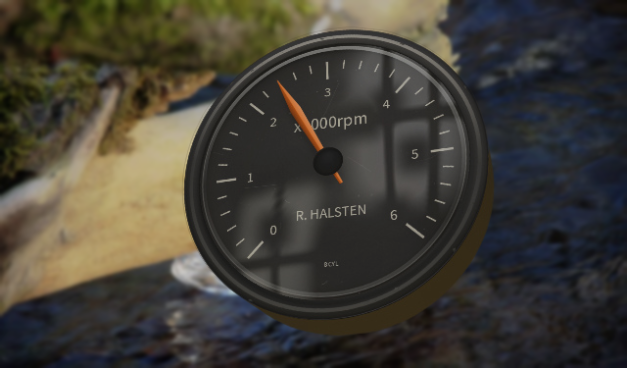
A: 2400 rpm
